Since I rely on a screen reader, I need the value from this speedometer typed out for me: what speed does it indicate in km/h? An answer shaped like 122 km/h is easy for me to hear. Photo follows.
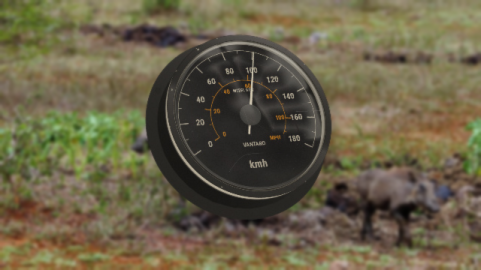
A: 100 km/h
